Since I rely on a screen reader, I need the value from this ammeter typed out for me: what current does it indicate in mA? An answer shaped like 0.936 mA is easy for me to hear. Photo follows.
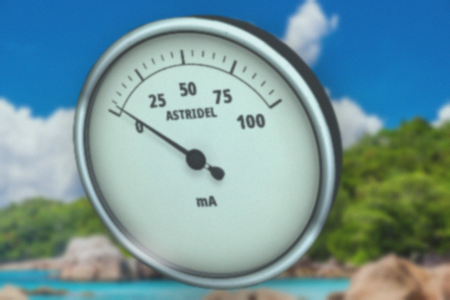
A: 5 mA
